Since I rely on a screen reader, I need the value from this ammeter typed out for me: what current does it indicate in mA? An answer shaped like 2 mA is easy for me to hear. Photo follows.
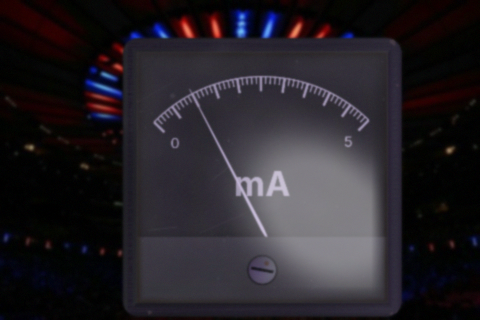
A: 1 mA
